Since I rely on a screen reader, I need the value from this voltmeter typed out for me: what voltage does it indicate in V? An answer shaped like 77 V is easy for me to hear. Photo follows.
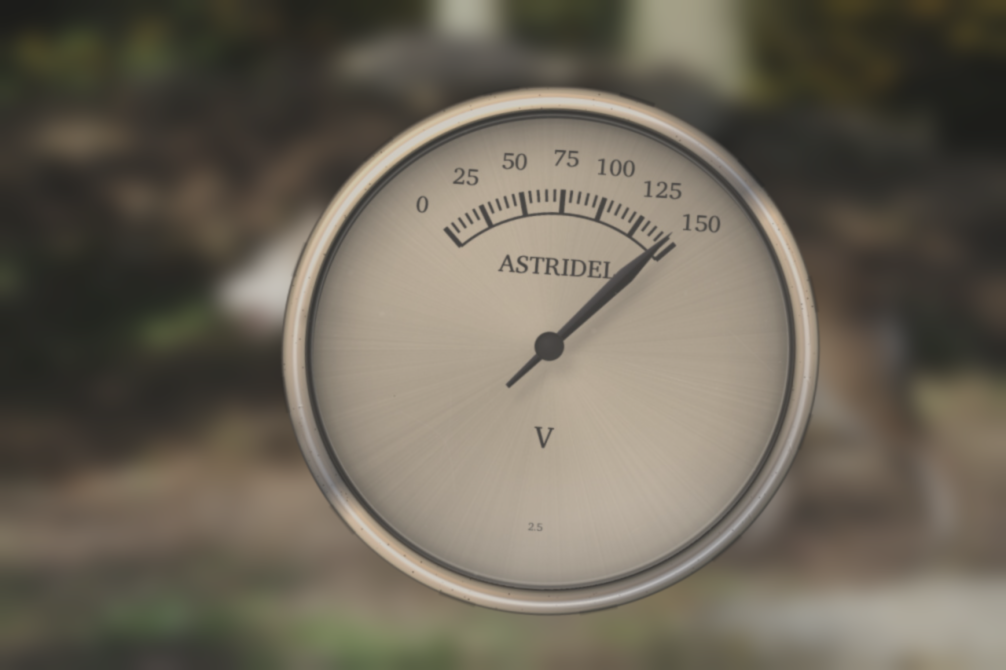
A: 145 V
